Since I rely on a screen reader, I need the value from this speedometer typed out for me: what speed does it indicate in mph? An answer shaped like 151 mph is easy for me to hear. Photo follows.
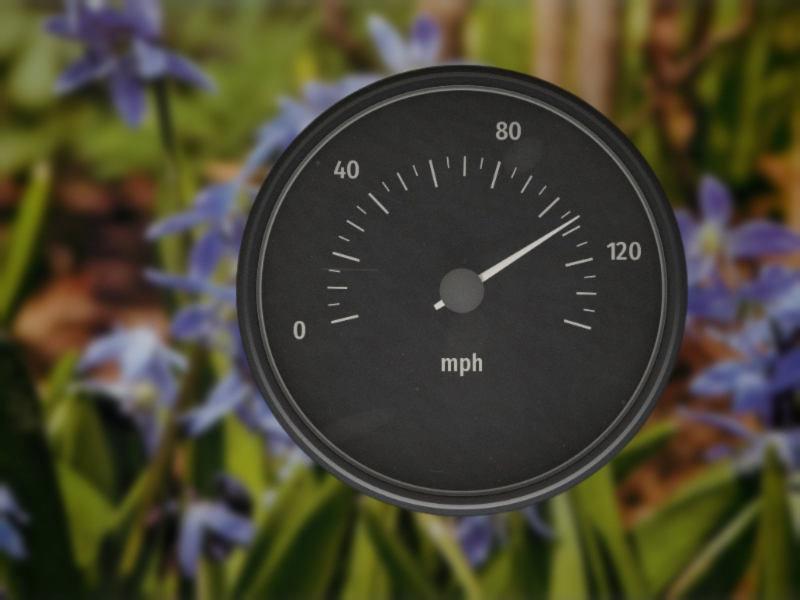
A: 107.5 mph
